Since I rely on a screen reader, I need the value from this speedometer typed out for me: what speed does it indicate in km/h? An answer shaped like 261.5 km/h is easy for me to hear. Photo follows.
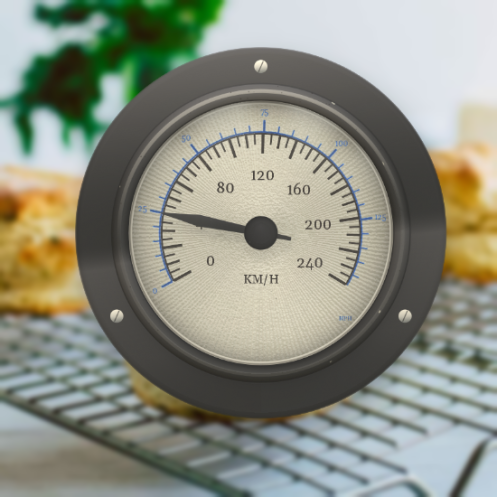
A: 40 km/h
